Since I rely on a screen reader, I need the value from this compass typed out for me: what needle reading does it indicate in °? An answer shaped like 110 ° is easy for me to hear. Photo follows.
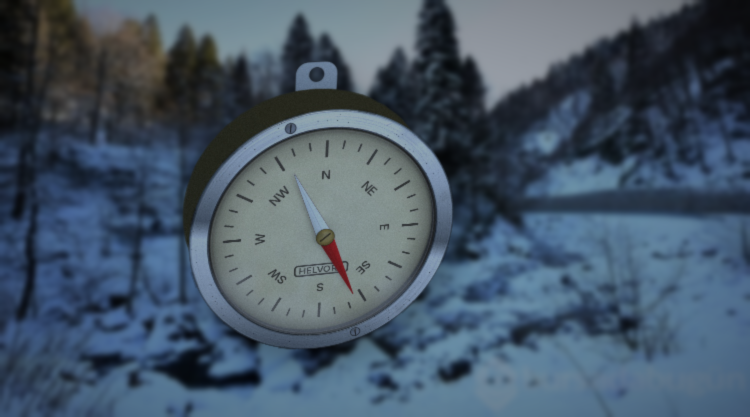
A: 155 °
